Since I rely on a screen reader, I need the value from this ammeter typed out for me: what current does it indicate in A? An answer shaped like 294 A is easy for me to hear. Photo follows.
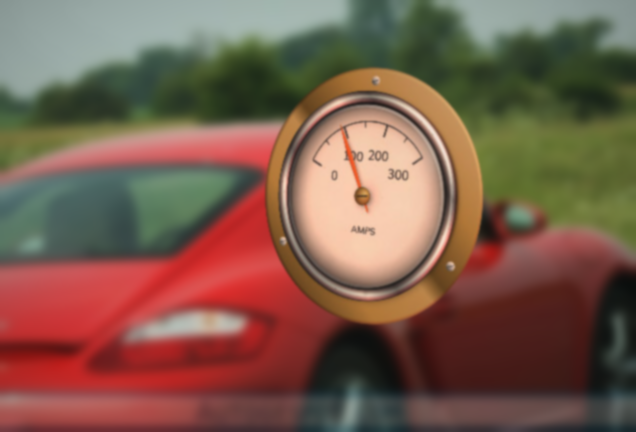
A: 100 A
